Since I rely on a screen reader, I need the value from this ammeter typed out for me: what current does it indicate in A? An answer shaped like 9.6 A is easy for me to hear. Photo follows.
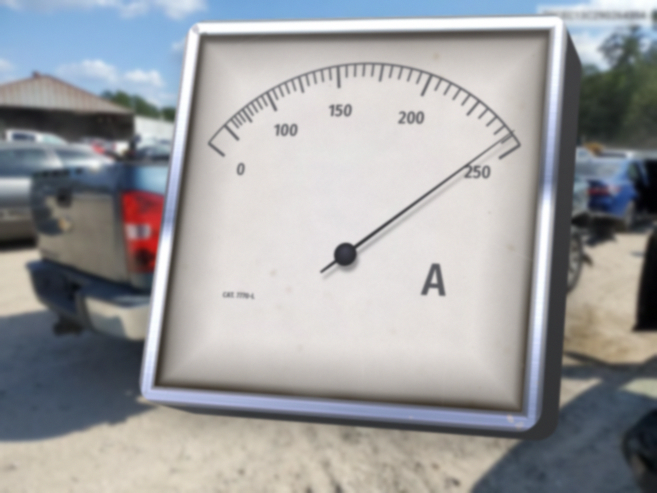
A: 245 A
